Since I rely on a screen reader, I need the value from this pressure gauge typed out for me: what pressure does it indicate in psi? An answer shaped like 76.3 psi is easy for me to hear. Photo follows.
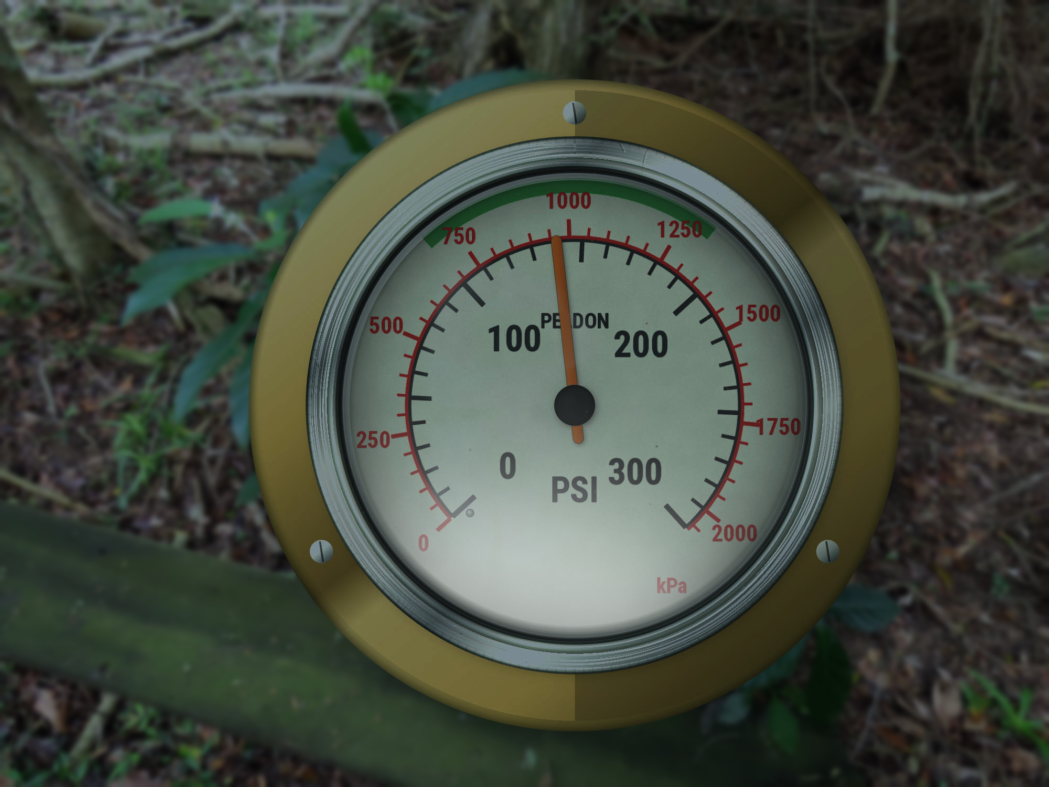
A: 140 psi
